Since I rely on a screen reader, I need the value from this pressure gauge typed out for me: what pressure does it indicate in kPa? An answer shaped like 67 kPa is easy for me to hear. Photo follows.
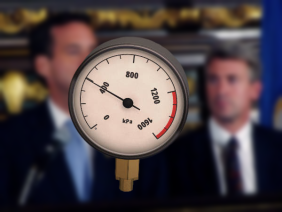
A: 400 kPa
